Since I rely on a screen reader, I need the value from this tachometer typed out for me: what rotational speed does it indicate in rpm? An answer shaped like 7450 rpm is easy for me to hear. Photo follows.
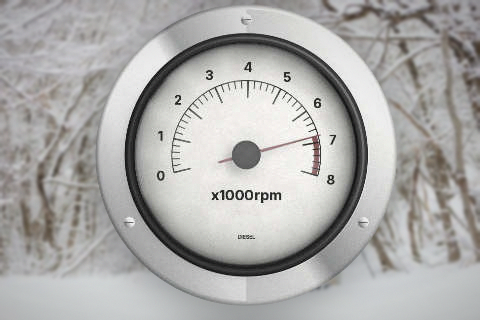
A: 6800 rpm
